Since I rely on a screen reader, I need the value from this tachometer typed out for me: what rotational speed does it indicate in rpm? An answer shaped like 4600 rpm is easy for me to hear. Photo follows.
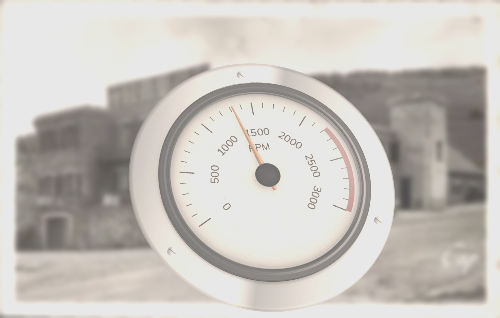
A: 1300 rpm
